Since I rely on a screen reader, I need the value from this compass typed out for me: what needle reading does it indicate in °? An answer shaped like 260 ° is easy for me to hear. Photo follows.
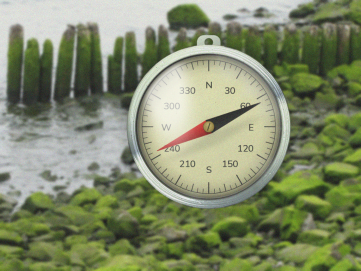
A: 245 °
